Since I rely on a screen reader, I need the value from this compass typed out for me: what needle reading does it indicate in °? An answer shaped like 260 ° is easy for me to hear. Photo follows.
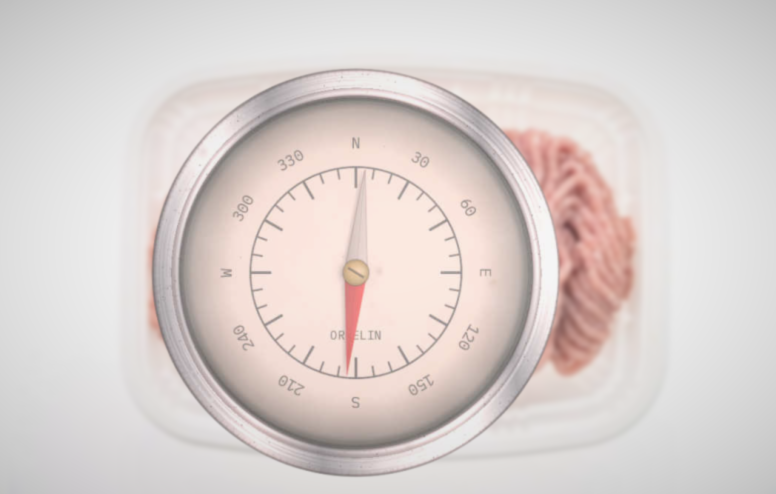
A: 185 °
